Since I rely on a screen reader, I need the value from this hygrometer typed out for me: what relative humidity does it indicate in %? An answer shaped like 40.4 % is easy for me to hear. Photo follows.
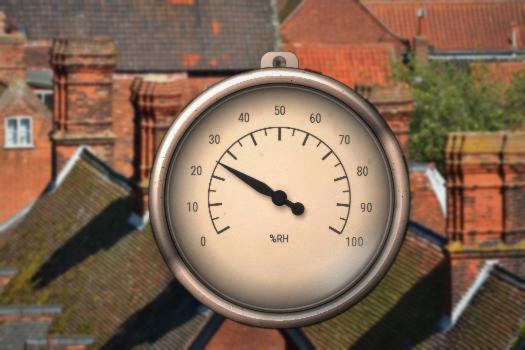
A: 25 %
